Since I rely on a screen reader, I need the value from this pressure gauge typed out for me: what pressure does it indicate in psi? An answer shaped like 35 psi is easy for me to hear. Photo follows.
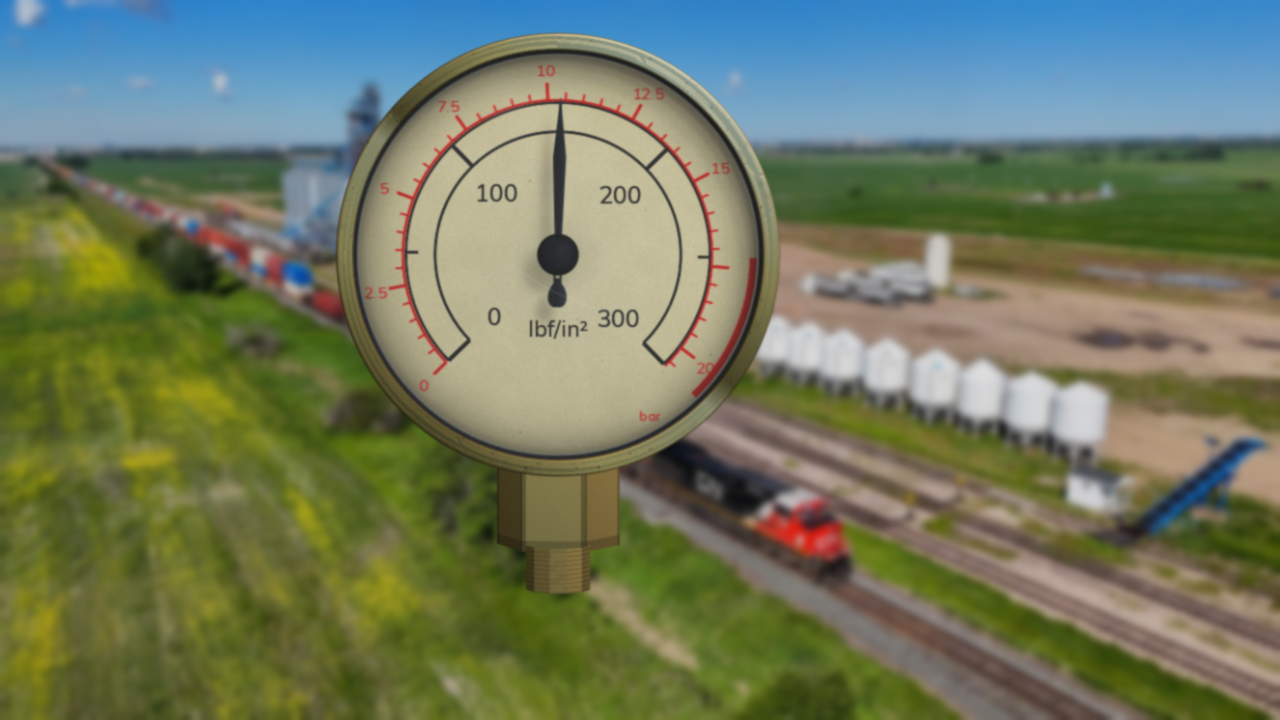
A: 150 psi
